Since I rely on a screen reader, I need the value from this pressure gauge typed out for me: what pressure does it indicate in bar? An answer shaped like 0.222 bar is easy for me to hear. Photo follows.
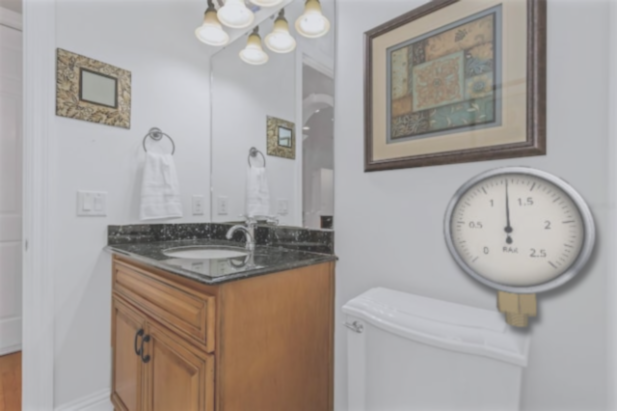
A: 1.25 bar
